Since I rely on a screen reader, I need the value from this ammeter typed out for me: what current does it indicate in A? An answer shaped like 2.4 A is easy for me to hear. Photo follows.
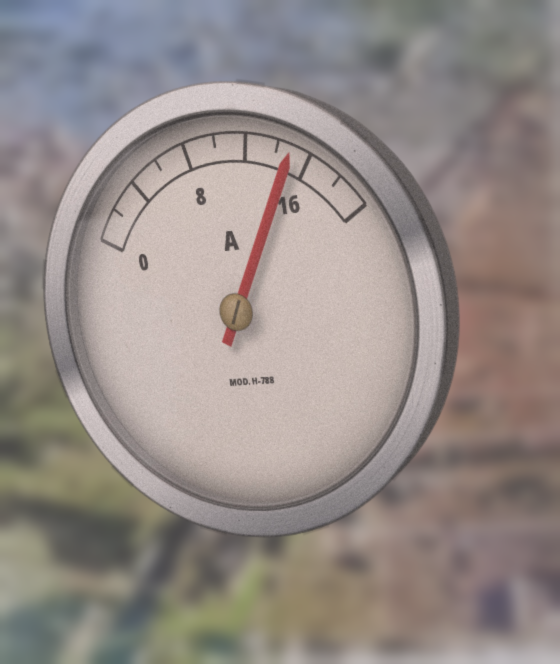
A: 15 A
